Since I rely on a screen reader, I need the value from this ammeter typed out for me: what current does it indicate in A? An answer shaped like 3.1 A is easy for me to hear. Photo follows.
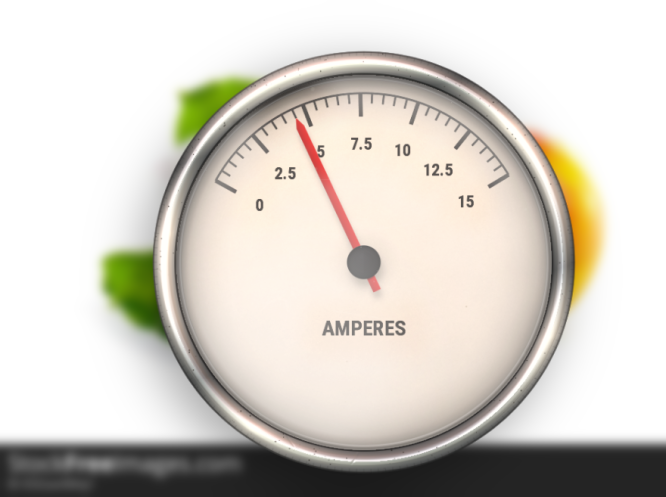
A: 4.5 A
